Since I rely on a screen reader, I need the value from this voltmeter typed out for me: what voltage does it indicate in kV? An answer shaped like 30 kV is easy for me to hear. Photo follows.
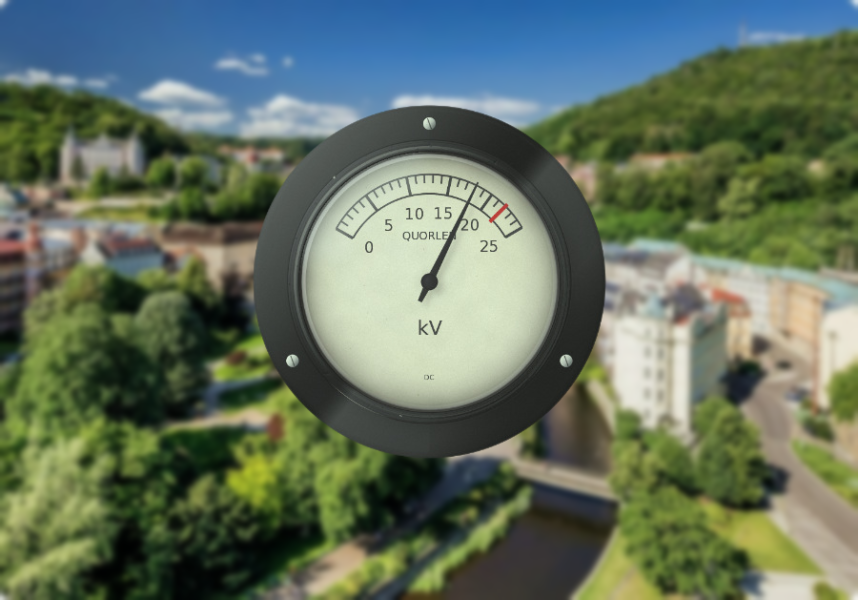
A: 18 kV
